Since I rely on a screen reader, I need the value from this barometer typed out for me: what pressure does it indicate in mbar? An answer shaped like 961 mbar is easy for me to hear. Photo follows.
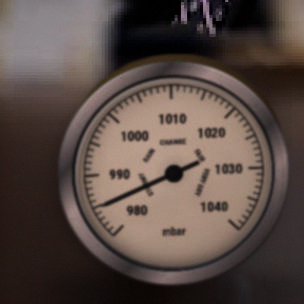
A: 985 mbar
